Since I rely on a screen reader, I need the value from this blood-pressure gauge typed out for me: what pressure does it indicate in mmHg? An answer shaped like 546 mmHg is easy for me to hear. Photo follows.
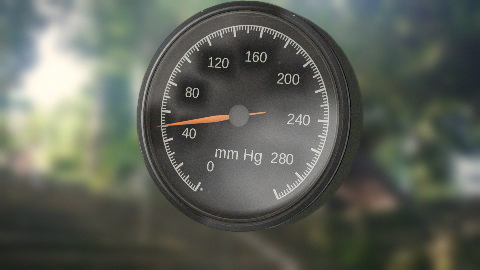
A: 50 mmHg
